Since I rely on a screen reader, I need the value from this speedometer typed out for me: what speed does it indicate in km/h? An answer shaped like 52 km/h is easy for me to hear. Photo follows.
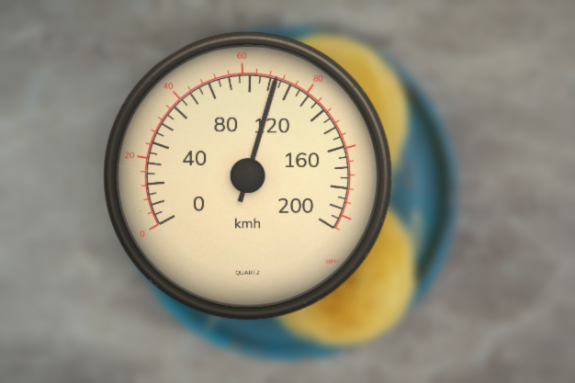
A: 112.5 km/h
